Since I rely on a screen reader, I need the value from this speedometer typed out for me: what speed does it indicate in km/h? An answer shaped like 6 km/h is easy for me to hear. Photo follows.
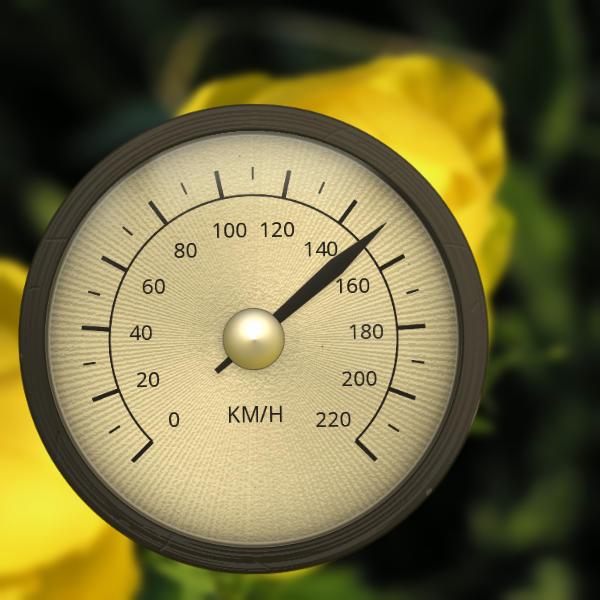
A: 150 km/h
